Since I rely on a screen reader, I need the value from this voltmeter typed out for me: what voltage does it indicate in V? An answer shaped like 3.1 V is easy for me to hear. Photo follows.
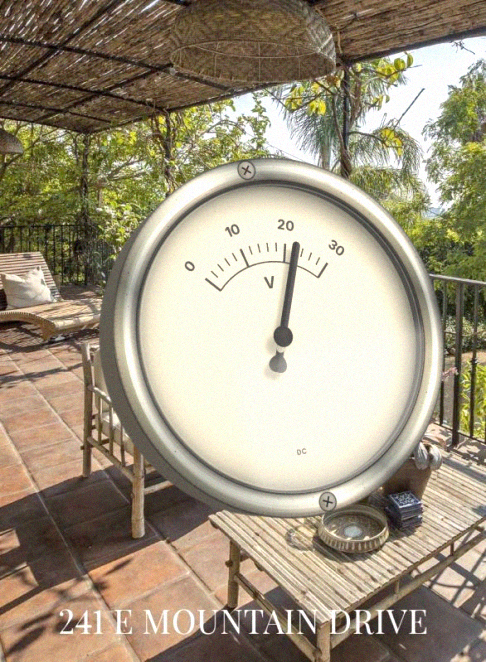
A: 22 V
